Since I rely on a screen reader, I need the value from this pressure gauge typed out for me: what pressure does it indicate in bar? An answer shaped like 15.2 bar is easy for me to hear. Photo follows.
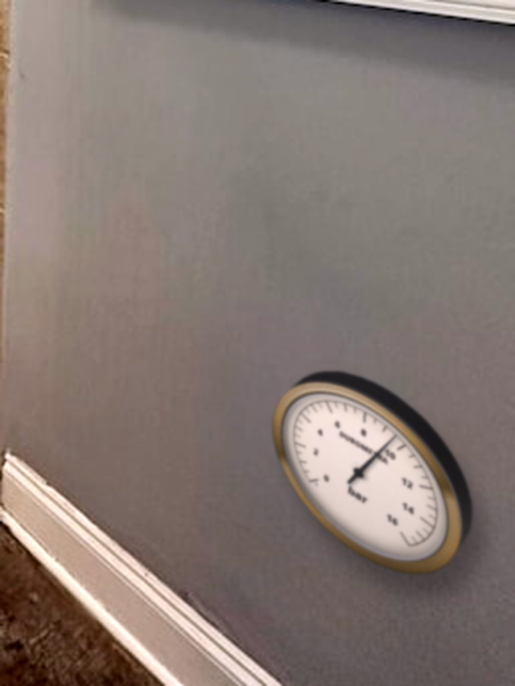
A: 9.5 bar
